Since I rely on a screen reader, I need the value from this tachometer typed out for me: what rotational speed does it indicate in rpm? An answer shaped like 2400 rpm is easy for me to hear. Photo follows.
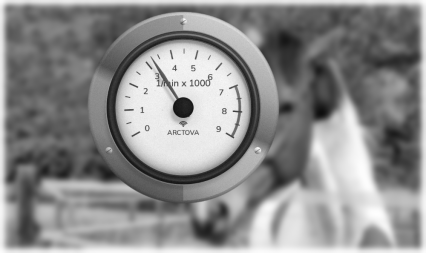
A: 3250 rpm
